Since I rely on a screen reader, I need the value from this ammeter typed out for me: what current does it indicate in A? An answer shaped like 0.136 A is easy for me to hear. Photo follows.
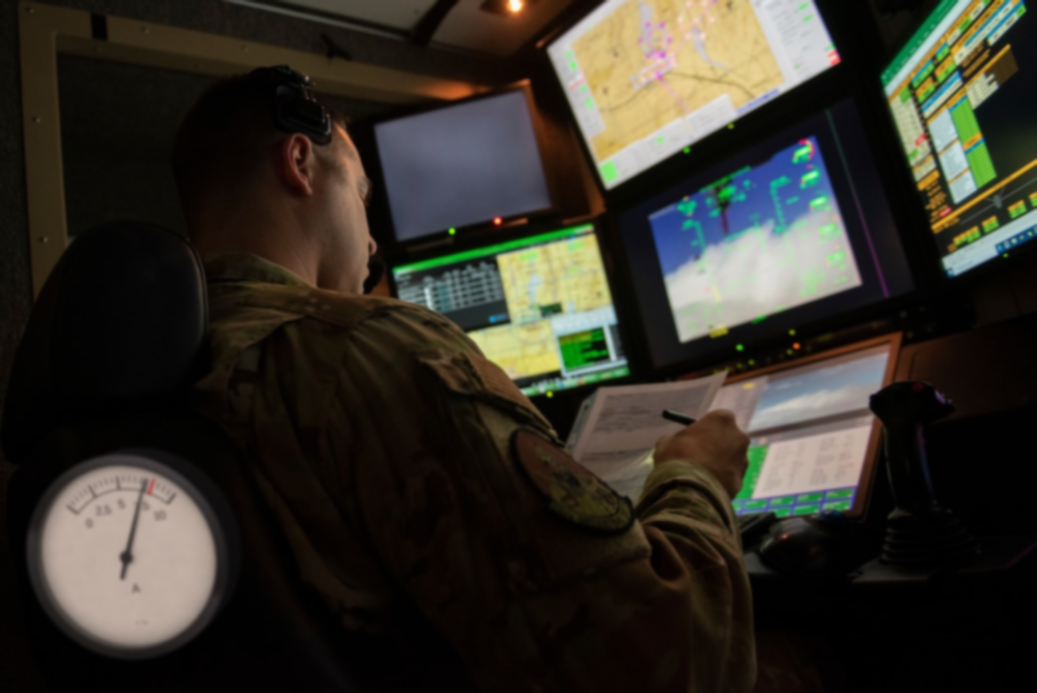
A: 7.5 A
